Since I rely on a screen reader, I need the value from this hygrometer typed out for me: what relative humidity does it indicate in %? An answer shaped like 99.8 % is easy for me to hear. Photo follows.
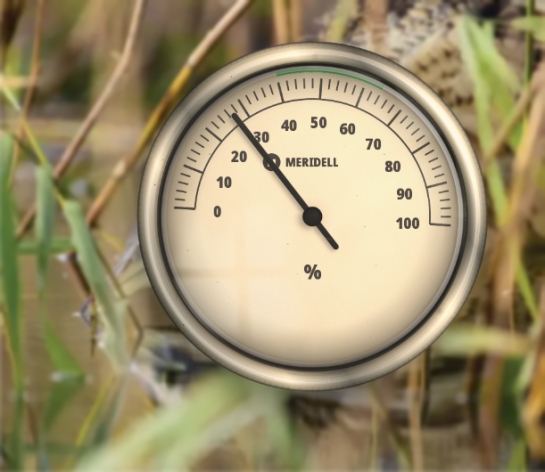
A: 27 %
